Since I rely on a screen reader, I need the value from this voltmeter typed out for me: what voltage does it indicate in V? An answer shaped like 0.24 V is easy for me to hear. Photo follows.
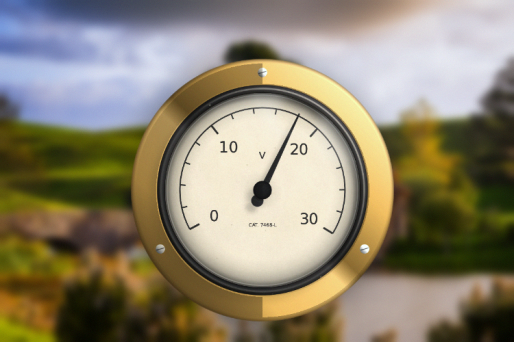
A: 18 V
